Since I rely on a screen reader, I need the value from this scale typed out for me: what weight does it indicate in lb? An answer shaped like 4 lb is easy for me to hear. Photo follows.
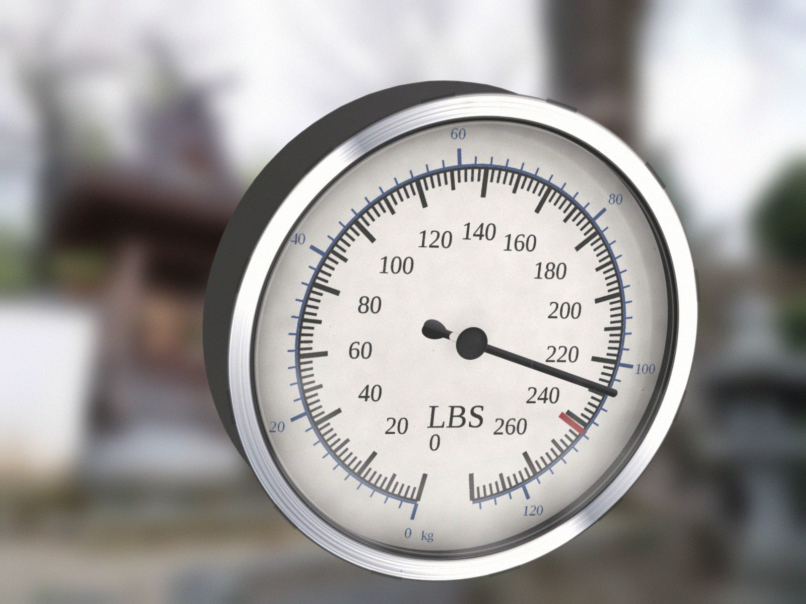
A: 228 lb
